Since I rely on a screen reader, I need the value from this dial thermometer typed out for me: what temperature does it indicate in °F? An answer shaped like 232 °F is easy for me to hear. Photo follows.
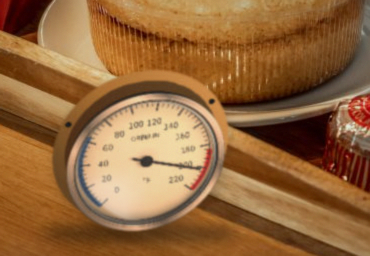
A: 200 °F
